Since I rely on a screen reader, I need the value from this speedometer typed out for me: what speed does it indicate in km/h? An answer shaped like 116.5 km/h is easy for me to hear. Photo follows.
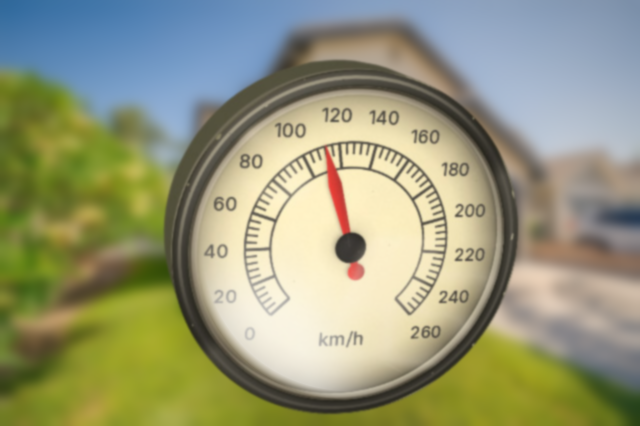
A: 112 km/h
